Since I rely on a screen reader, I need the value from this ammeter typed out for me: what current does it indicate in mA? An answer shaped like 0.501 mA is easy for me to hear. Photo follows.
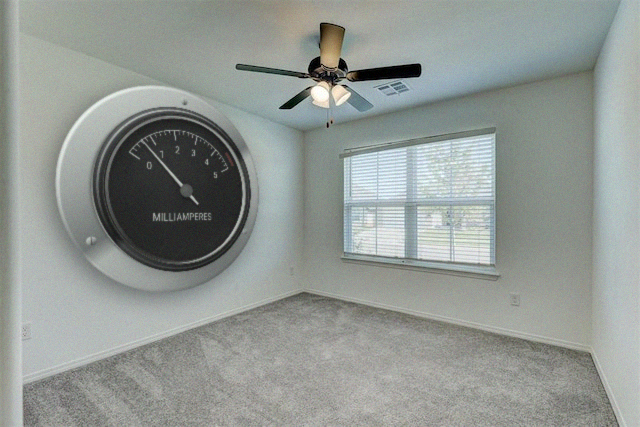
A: 0.6 mA
